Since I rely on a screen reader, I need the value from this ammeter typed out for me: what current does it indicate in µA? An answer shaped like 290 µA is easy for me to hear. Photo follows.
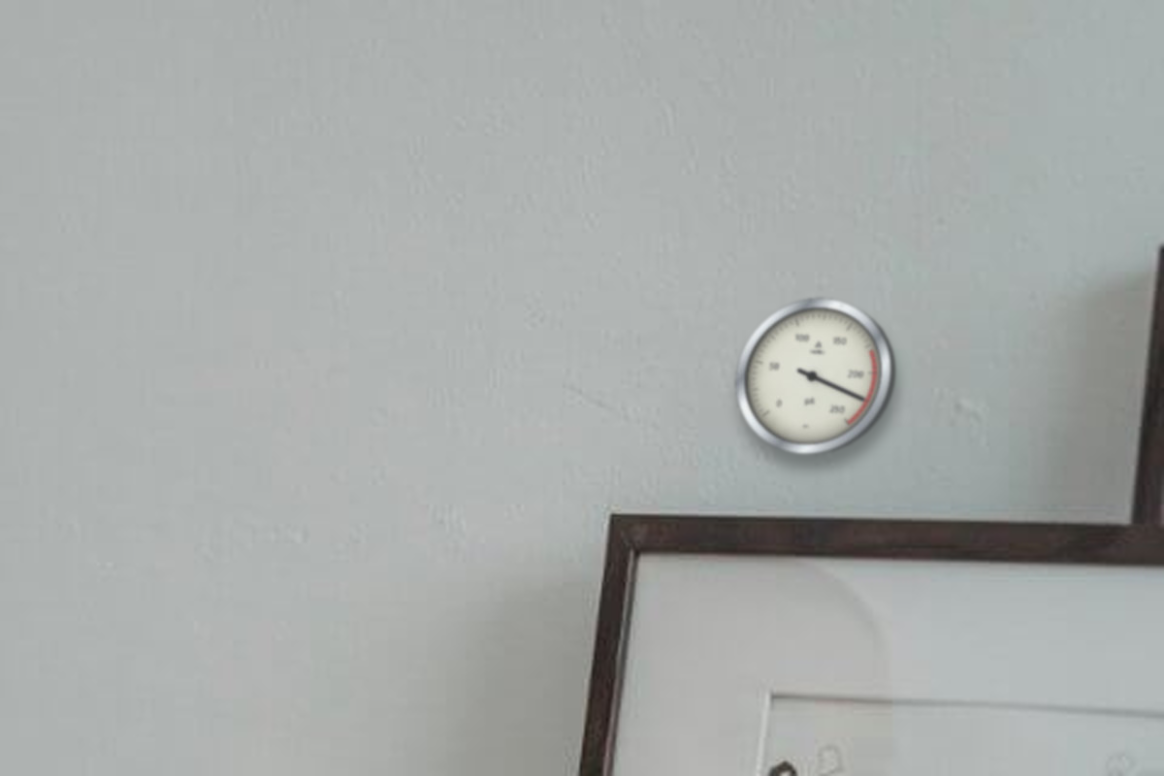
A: 225 µA
